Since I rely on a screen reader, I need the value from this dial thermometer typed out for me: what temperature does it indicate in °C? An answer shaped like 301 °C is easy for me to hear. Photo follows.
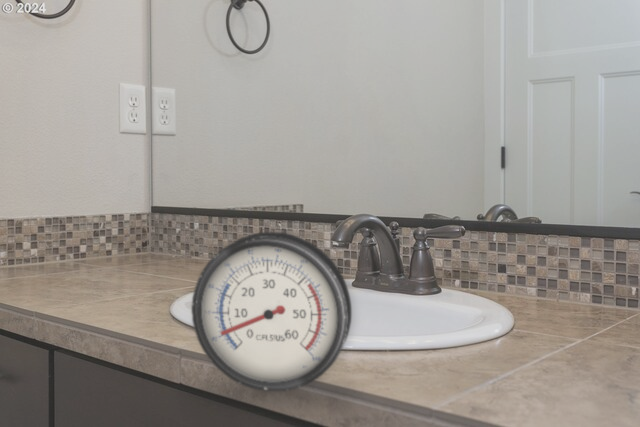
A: 5 °C
